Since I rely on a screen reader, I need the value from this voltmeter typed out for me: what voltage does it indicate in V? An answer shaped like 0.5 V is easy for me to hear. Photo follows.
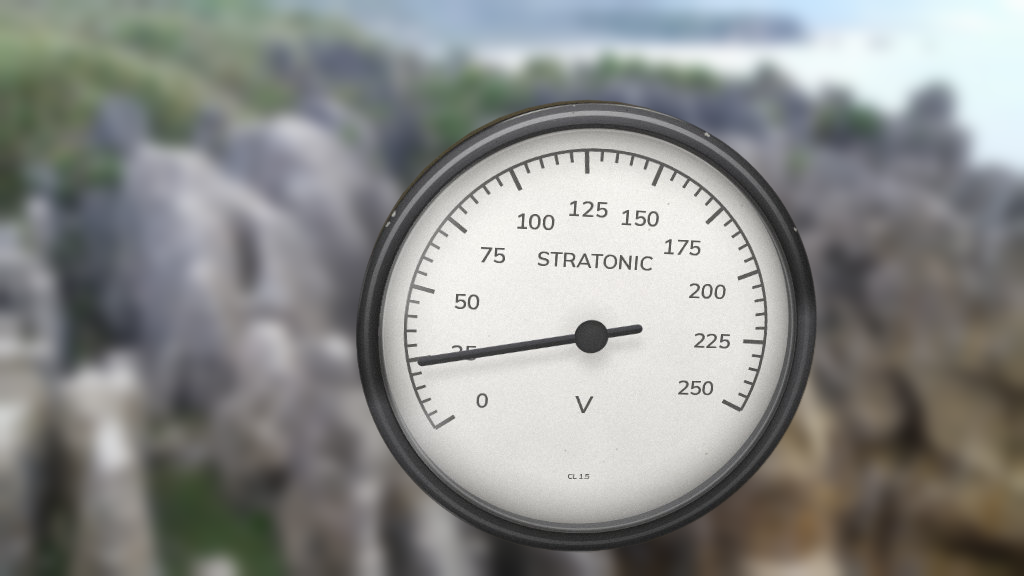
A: 25 V
